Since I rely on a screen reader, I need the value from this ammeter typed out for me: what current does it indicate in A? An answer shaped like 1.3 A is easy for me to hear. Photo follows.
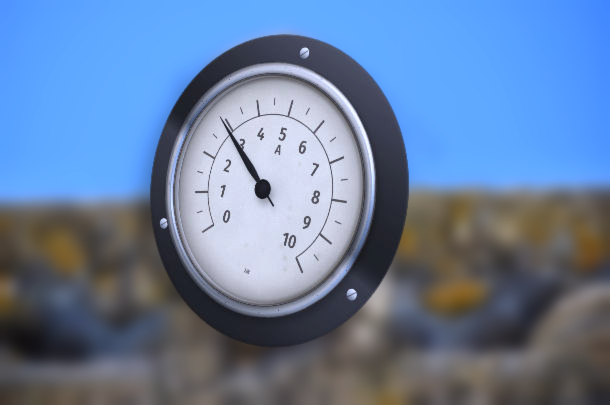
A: 3 A
